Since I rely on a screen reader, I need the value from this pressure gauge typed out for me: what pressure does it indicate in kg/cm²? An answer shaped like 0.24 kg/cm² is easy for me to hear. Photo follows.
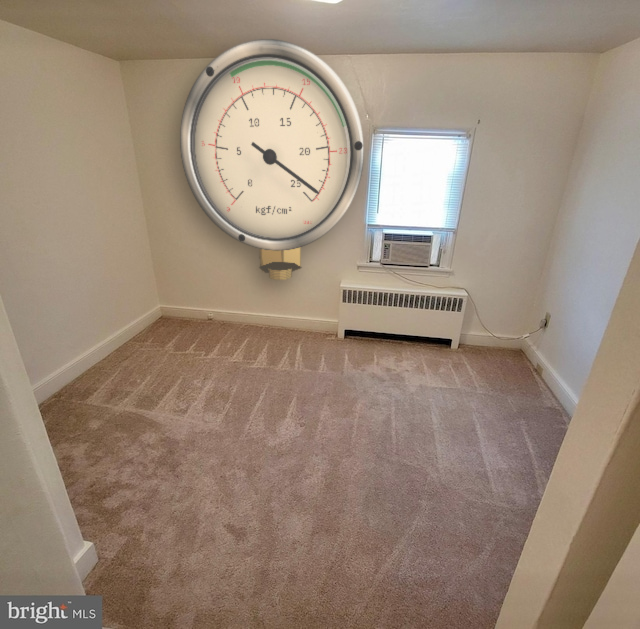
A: 24 kg/cm²
